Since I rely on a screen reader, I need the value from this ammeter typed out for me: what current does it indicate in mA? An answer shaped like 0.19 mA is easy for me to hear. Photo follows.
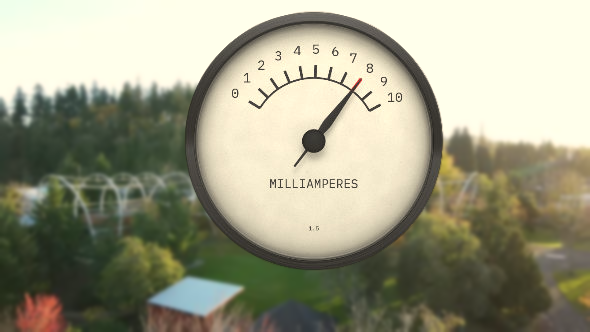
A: 8 mA
